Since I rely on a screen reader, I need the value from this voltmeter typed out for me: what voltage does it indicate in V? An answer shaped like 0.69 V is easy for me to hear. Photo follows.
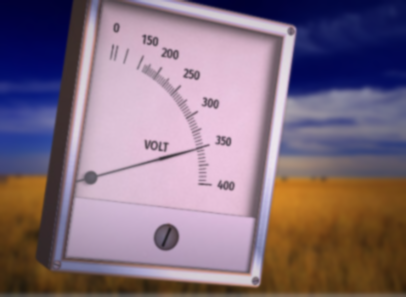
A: 350 V
